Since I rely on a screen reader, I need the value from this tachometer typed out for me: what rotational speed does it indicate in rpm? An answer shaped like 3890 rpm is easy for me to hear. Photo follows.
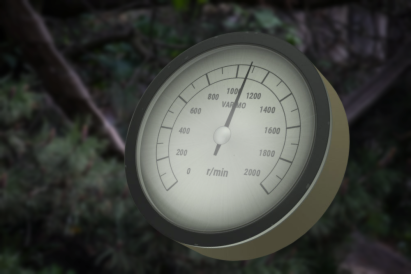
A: 1100 rpm
